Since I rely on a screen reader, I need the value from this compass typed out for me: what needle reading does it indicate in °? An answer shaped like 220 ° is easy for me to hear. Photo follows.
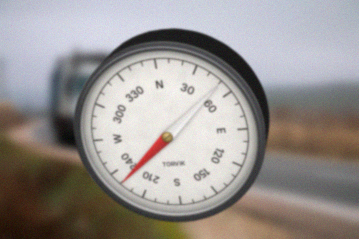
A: 230 °
